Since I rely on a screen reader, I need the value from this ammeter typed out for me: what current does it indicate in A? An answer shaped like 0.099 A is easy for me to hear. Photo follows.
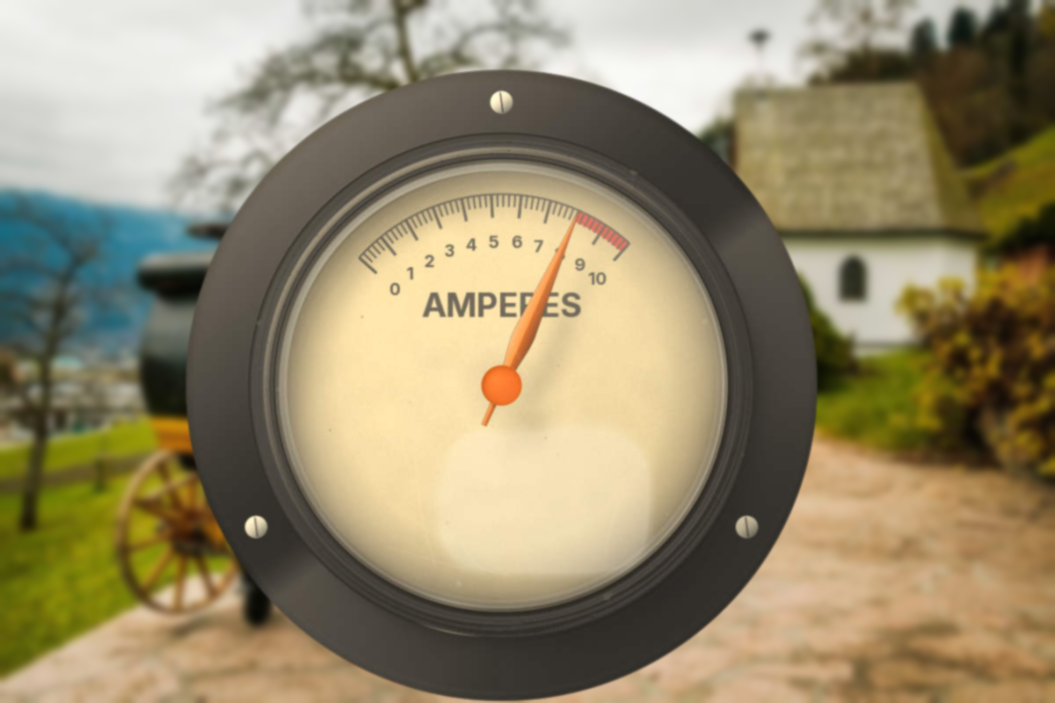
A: 8 A
